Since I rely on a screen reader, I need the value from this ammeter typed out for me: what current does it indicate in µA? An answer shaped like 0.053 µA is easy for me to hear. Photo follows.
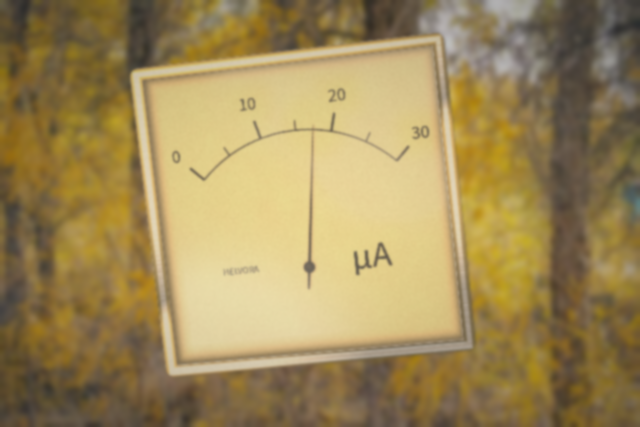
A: 17.5 µA
